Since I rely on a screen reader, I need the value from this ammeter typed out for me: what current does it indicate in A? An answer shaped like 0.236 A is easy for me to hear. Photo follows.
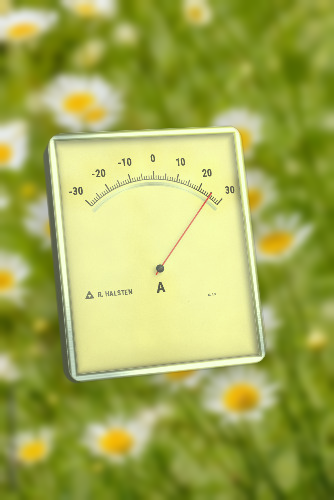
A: 25 A
